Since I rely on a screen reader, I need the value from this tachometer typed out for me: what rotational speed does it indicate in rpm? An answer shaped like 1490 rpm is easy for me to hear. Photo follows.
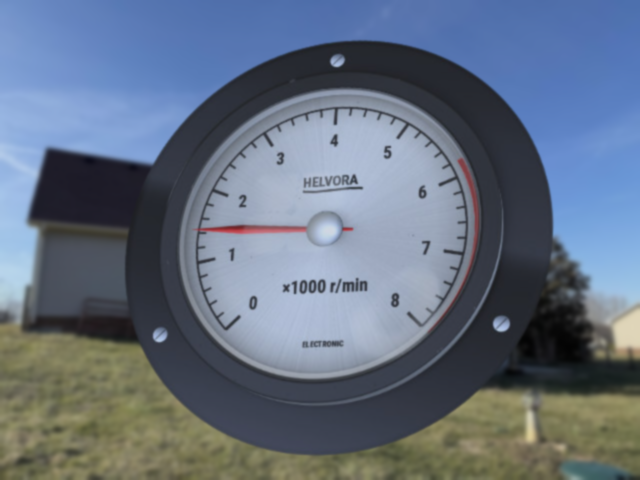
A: 1400 rpm
